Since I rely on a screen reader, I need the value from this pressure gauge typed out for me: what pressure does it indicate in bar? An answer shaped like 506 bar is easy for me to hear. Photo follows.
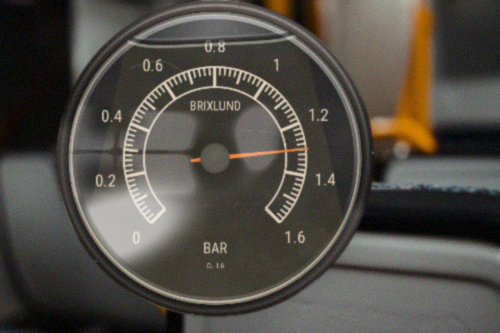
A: 1.3 bar
